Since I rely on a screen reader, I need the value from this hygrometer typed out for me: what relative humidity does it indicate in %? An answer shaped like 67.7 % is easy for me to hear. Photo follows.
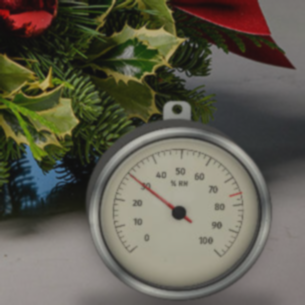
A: 30 %
